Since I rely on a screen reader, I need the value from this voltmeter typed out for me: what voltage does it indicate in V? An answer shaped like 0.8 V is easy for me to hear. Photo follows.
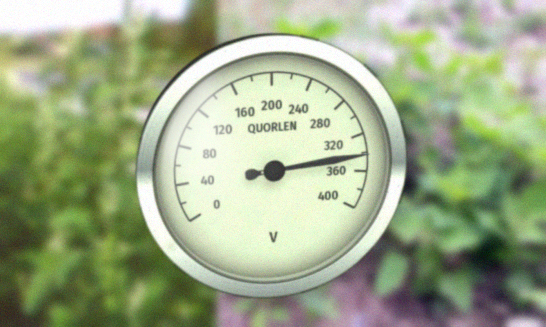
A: 340 V
